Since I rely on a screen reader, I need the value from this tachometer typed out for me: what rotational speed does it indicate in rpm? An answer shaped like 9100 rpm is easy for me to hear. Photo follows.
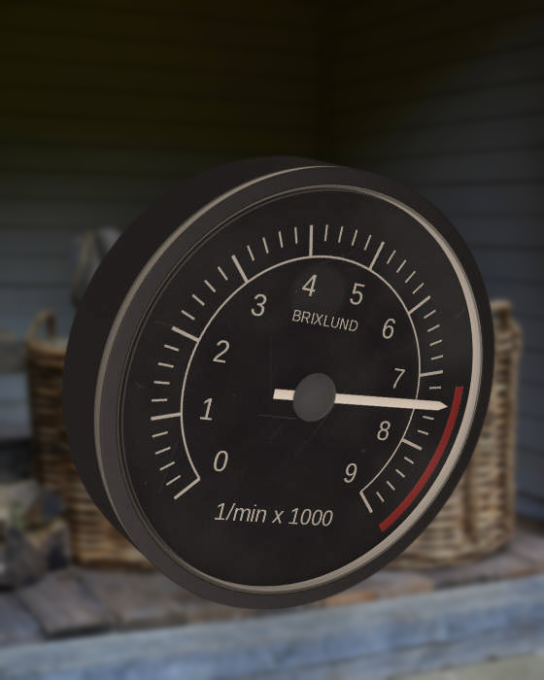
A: 7400 rpm
